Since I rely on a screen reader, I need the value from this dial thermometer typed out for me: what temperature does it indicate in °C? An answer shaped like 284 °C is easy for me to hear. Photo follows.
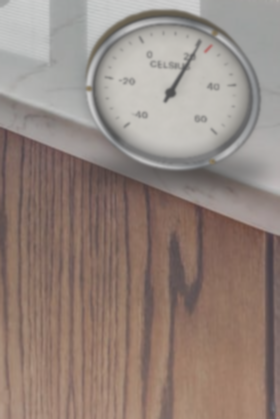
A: 20 °C
